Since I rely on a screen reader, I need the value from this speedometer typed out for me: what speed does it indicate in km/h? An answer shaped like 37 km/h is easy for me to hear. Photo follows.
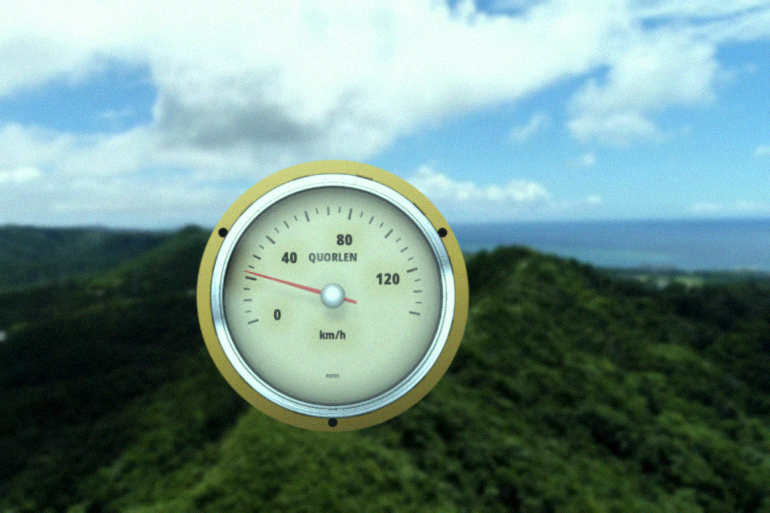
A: 22.5 km/h
